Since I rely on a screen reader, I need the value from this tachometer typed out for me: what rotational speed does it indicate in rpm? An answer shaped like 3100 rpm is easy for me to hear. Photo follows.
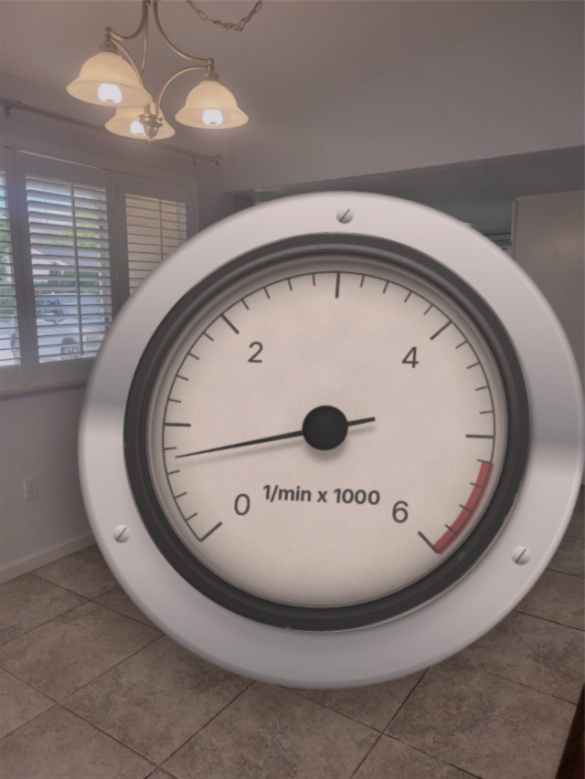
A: 700 rpm
